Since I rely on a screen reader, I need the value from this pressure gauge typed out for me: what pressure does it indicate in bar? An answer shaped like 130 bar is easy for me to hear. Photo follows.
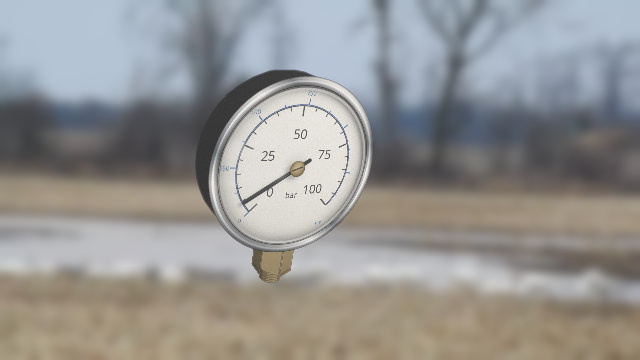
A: 5 bar
